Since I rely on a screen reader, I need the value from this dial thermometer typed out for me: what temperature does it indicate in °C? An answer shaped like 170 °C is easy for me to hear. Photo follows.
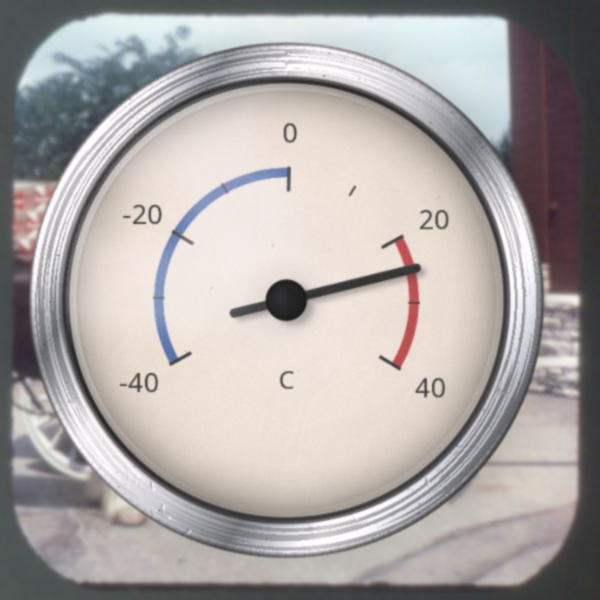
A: 25 °C
